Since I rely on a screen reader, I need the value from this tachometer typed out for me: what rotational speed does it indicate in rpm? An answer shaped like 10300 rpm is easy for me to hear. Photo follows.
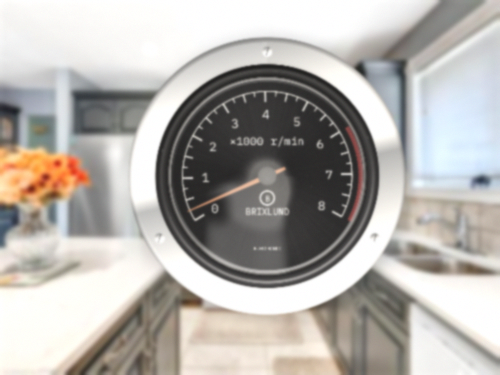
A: 250 rpm
